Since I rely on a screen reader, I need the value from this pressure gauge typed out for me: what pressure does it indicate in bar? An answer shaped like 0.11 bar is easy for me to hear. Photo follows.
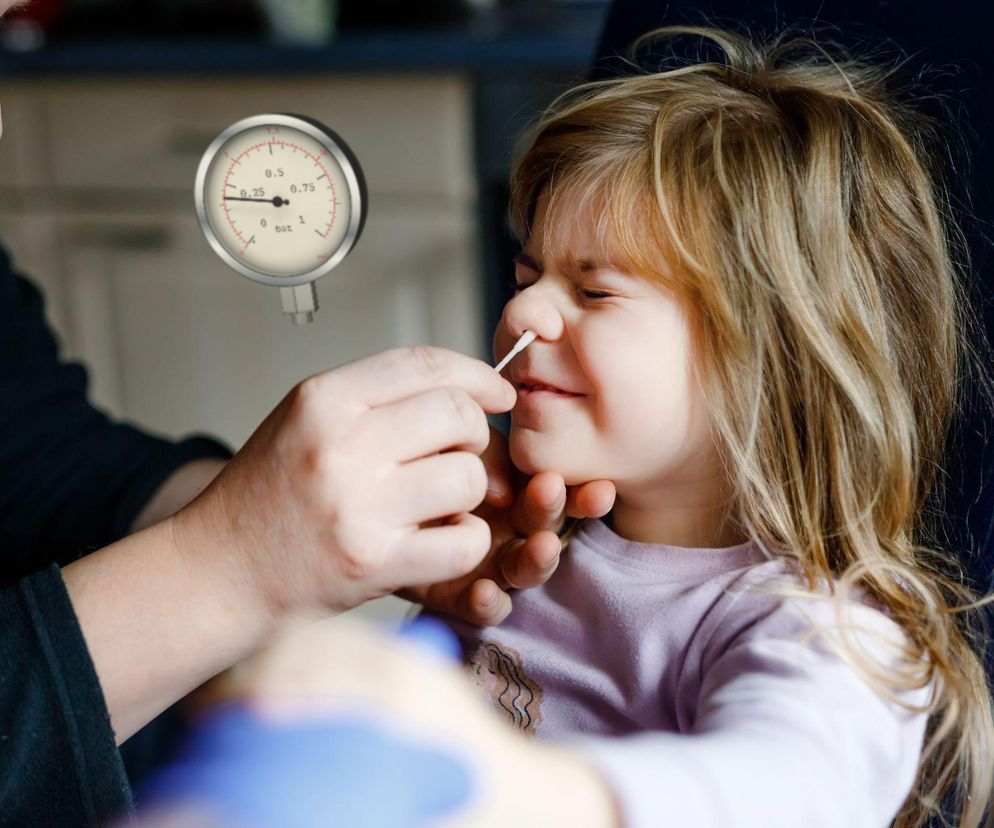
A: 0.2 bar
